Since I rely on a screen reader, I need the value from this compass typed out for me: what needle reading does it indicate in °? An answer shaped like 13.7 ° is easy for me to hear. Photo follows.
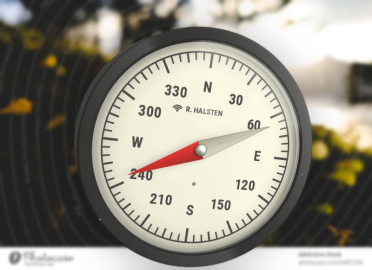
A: 245 °
